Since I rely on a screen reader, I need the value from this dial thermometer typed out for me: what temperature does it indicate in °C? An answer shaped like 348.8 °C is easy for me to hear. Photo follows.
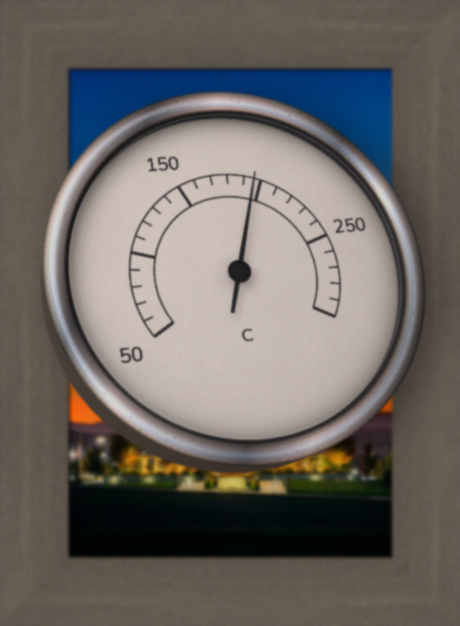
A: 195 °C
